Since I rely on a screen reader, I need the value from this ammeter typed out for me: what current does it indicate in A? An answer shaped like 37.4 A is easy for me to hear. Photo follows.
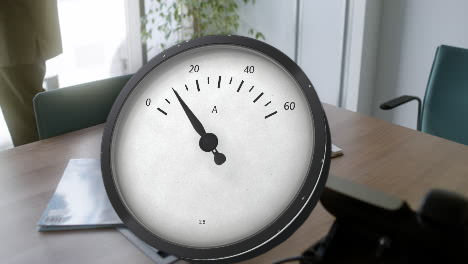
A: 10 A
